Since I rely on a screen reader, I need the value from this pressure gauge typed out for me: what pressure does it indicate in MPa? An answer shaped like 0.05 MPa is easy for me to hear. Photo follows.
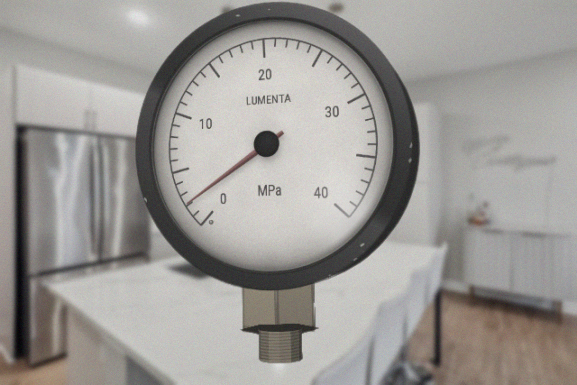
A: 2 MPa
